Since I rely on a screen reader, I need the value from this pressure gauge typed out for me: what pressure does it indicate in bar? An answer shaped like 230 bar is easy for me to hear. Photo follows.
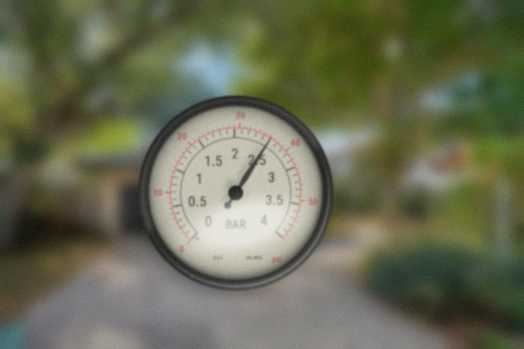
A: 2.5 bar
